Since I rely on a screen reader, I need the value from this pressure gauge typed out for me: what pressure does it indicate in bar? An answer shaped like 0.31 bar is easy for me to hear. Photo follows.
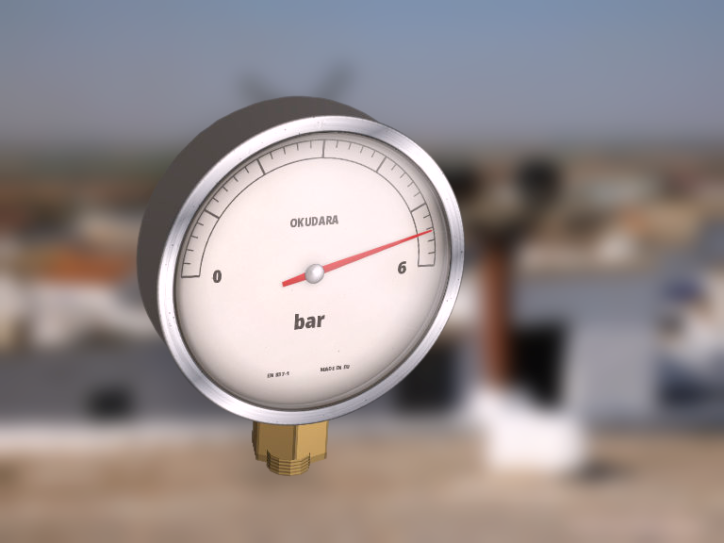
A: 5.4 bar
